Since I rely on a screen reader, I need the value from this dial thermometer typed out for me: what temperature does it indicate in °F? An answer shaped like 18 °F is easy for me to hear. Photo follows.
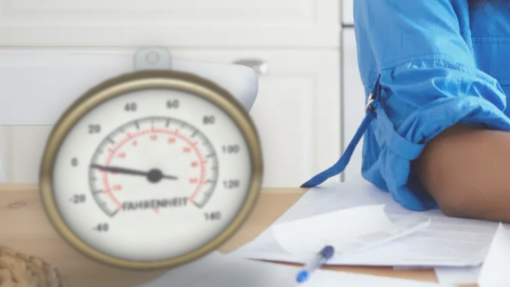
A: 0 °F
